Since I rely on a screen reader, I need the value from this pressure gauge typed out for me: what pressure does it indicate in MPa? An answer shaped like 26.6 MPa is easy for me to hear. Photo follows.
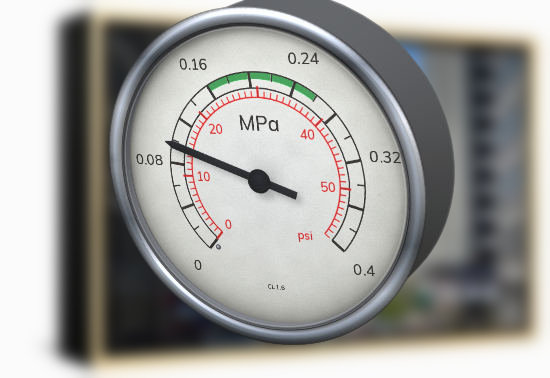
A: 0.1 MPa
